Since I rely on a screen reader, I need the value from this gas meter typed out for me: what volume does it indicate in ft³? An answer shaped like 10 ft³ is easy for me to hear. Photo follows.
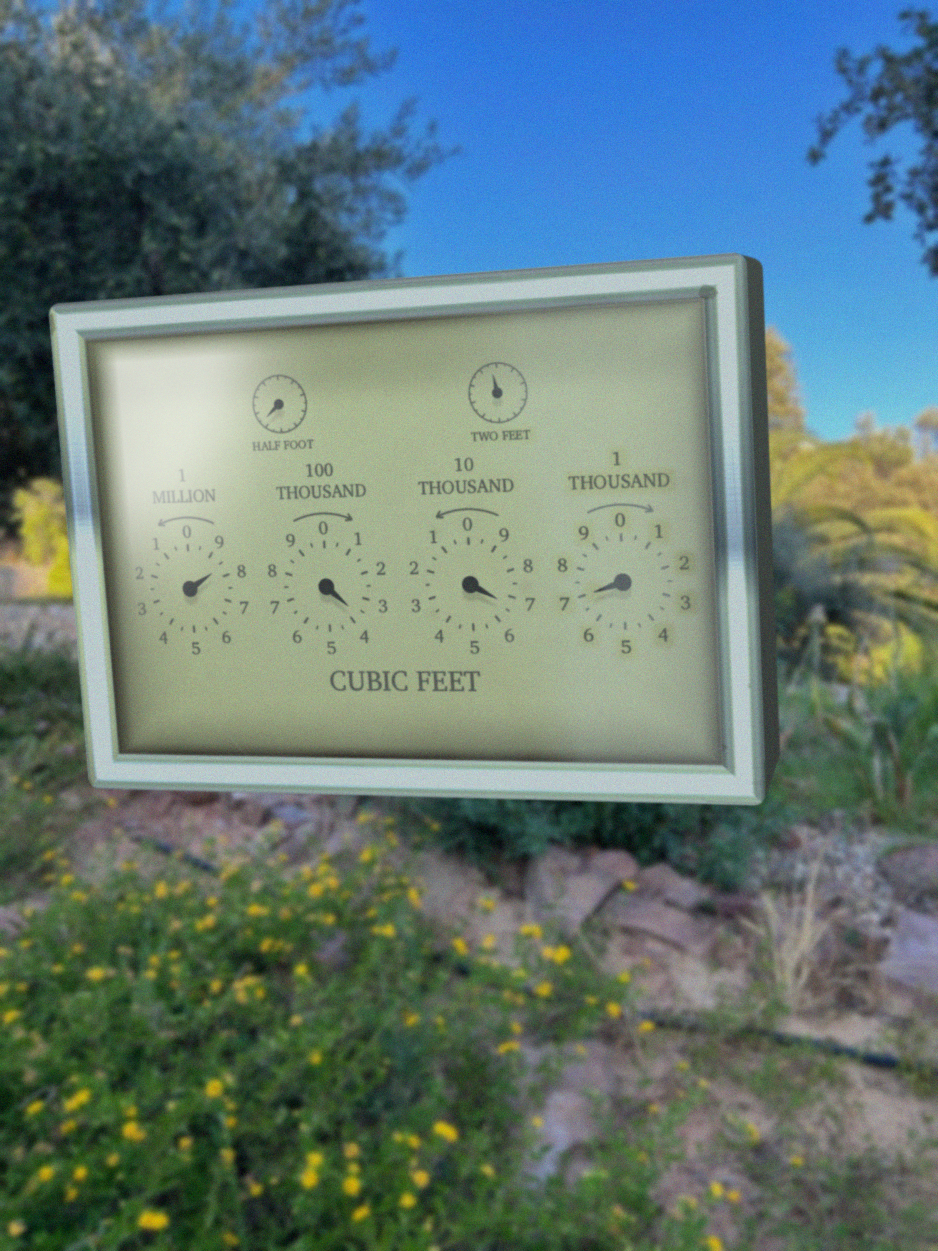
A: 836700 ft³
